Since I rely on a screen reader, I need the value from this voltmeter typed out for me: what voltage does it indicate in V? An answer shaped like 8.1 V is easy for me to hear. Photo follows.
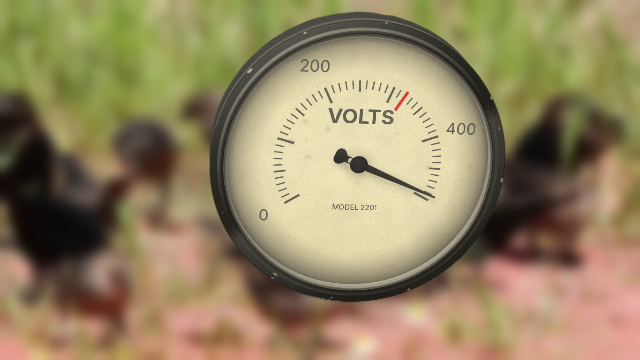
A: 490 V
